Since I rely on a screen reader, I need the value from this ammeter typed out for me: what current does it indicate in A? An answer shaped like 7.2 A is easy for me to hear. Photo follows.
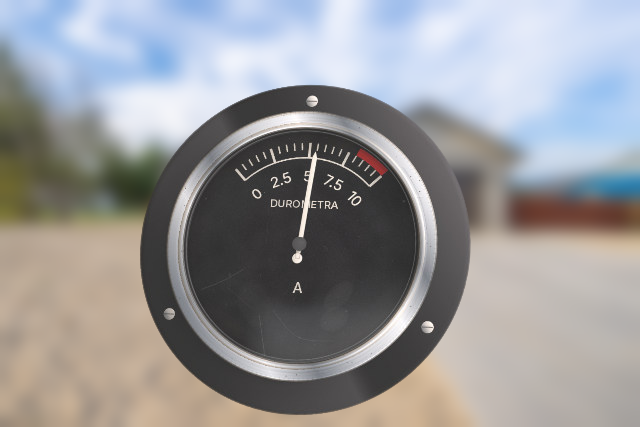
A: 5.5 A
